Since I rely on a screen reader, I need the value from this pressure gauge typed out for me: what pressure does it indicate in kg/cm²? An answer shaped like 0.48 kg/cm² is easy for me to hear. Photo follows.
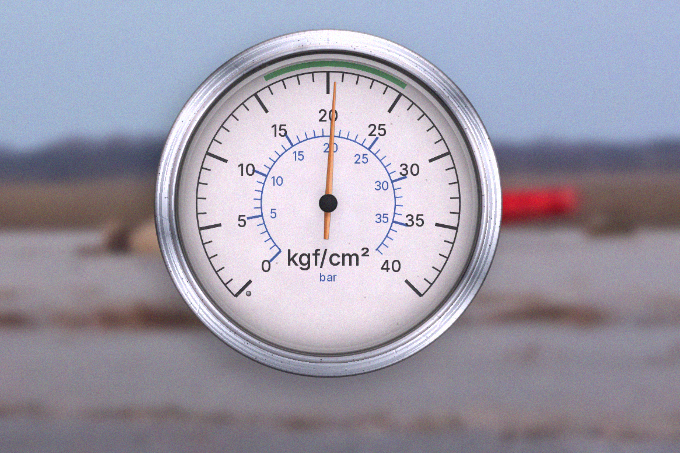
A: 20.5 kg/cm²
